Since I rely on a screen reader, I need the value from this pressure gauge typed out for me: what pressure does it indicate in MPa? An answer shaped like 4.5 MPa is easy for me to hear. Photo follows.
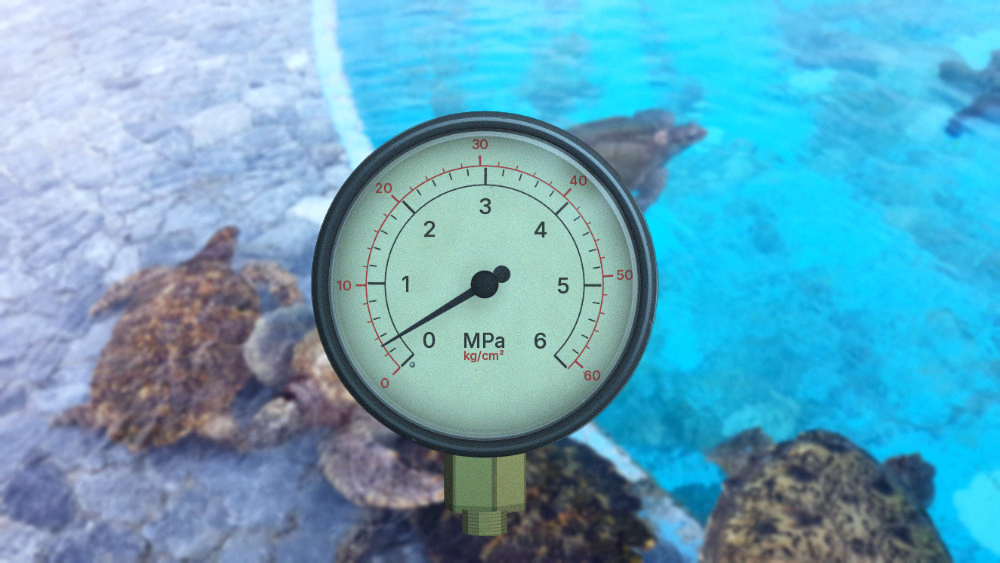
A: 0.3 MPa
